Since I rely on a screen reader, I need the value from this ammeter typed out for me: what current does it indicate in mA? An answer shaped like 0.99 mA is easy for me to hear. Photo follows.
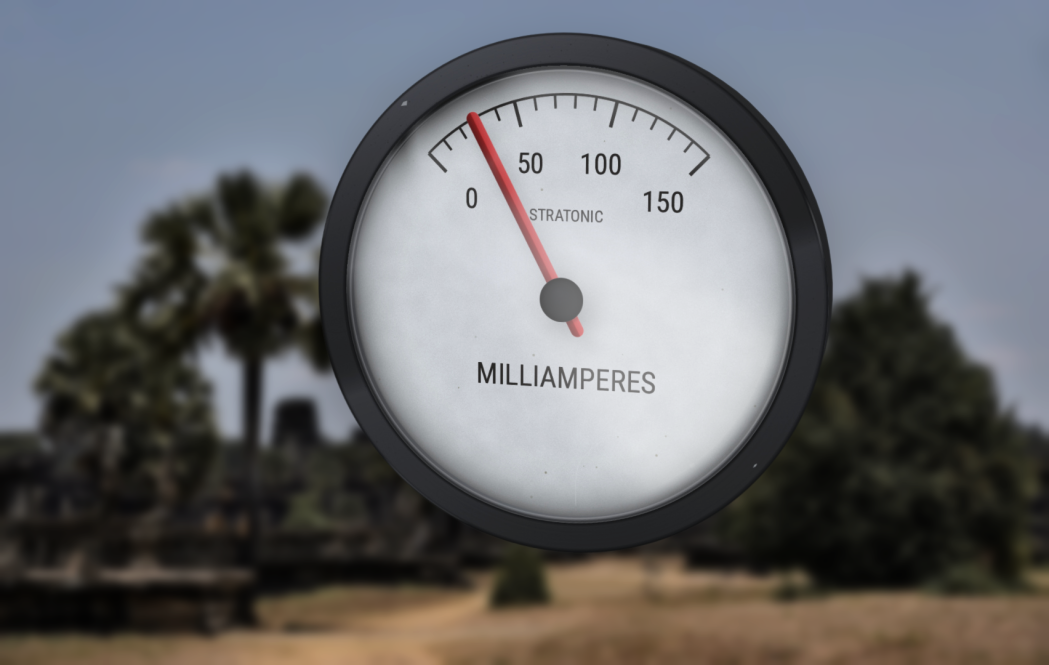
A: 30 mA
